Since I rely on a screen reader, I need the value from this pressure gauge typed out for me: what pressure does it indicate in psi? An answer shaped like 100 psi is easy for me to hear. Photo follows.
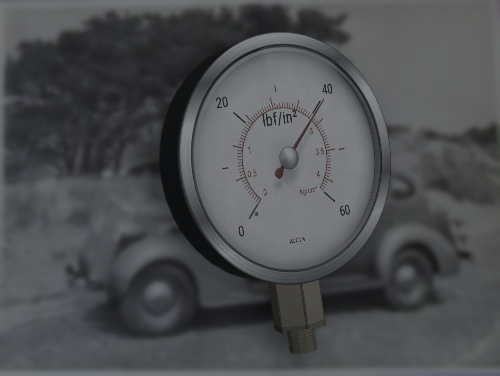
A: 40 psi
